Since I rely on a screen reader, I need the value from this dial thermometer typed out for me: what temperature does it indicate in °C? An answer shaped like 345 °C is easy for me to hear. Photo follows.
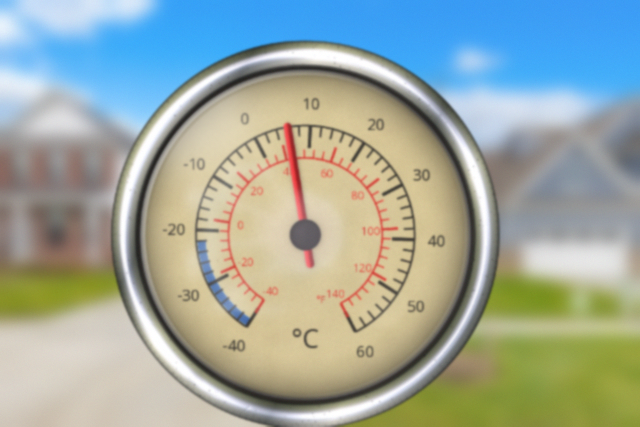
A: 6 °C
